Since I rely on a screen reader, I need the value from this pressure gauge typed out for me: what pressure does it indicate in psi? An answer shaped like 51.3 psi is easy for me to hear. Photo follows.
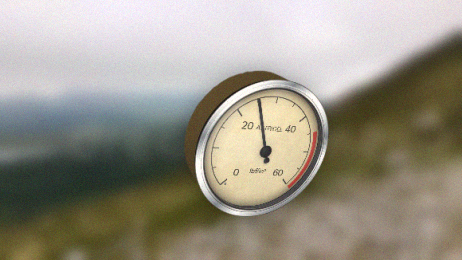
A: 25 psi
